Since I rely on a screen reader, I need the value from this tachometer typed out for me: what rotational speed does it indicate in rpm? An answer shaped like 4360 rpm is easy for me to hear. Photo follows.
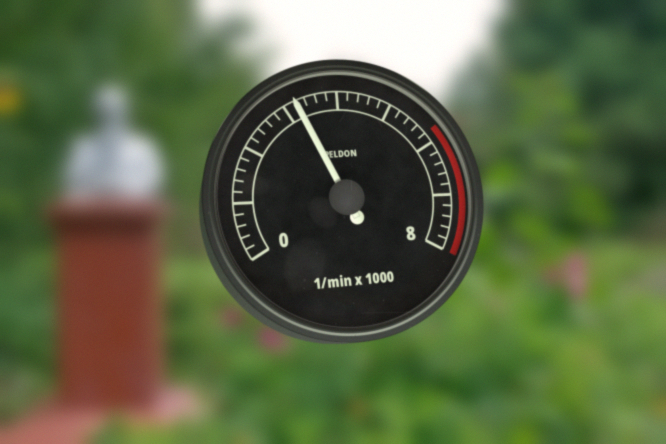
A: 3200 rpm
